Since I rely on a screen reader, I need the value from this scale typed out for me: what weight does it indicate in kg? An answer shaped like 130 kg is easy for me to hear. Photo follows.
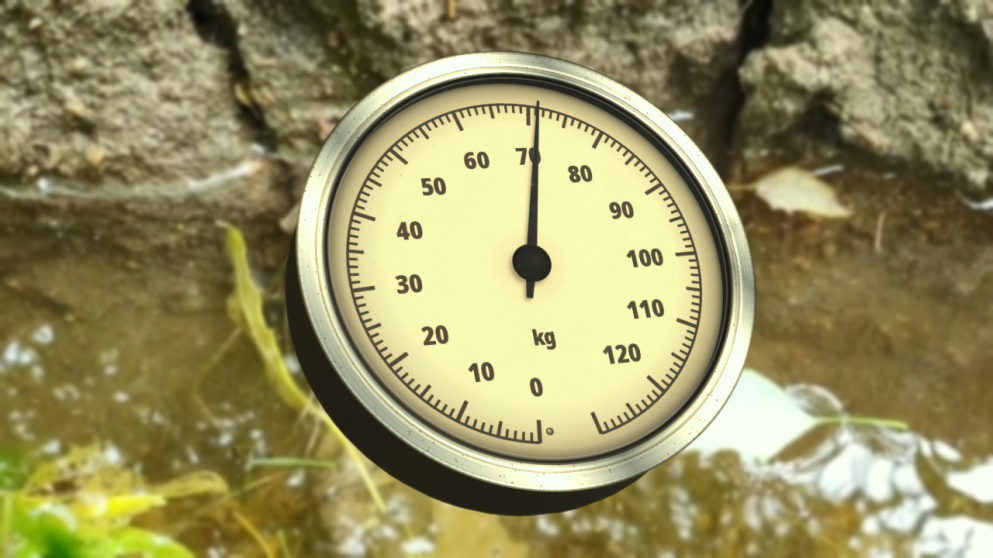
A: 71 kg
